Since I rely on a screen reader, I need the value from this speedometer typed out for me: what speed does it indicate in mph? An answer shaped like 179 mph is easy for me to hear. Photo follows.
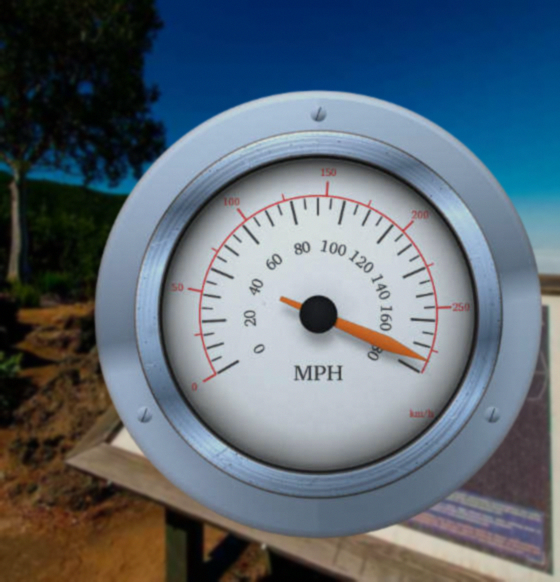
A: 175 mph
